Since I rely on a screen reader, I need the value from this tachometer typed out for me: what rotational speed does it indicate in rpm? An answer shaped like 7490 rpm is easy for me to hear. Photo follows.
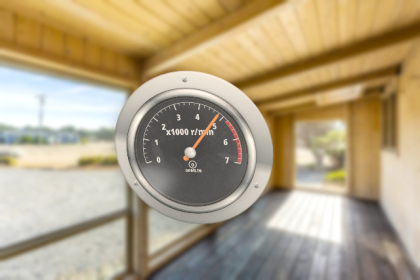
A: 4800 rpm
